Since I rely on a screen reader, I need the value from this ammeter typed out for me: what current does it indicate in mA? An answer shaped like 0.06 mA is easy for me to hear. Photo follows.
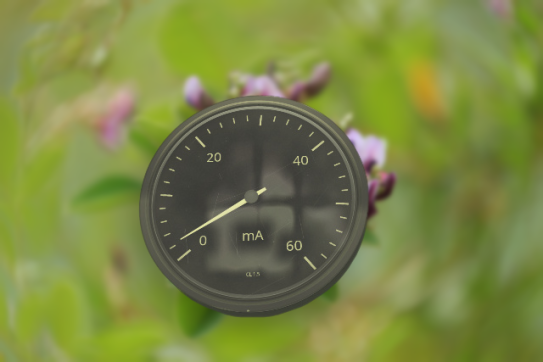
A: 2 mA
